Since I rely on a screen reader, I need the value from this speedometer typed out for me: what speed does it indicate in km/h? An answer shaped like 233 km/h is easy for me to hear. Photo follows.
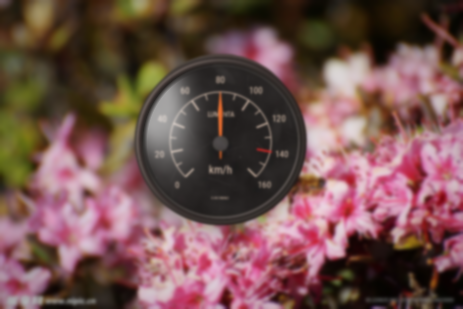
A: 80 km/h
